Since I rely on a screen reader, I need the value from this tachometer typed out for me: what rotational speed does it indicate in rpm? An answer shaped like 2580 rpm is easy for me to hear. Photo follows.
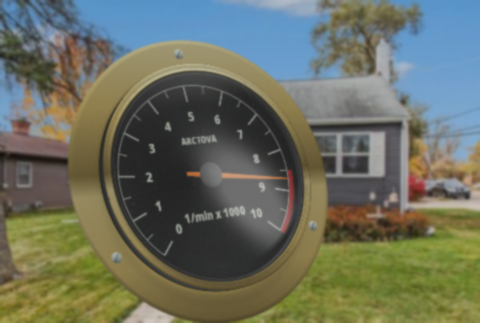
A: 8750 rpm
